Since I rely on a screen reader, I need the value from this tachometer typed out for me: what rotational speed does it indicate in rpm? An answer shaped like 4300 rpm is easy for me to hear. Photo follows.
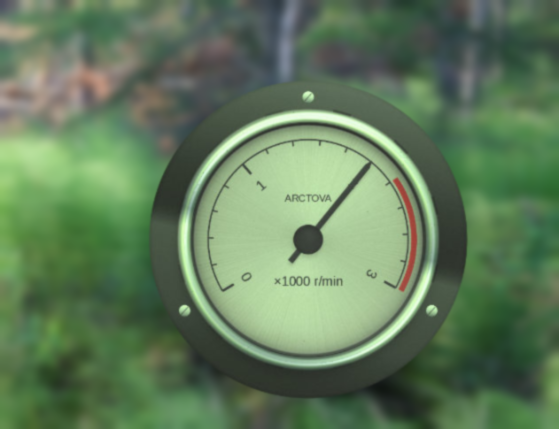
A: 2000 rpm
